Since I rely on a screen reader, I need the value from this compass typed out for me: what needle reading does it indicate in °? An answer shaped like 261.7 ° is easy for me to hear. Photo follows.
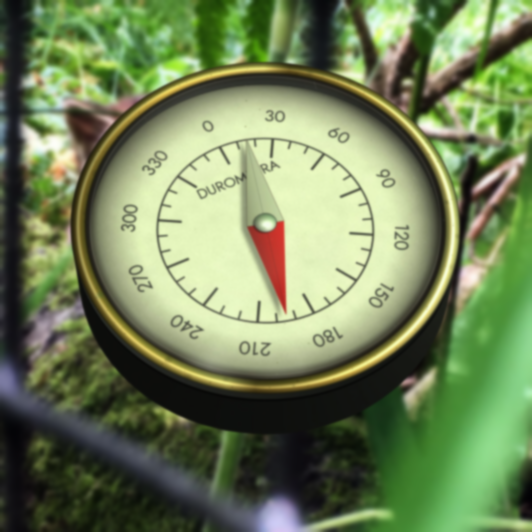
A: 195 °
